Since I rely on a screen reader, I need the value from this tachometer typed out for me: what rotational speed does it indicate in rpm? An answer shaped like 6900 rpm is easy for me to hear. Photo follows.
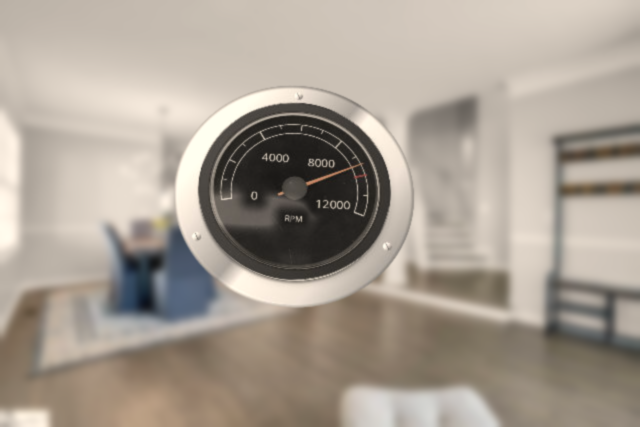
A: 9500 rpm
